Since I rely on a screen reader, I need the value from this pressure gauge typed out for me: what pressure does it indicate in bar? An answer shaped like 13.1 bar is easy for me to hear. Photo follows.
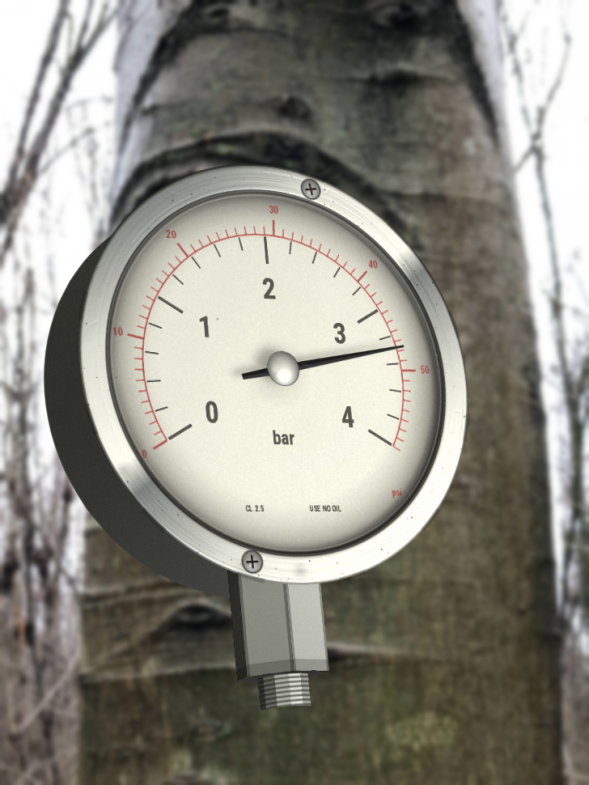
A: 3.3 bar
